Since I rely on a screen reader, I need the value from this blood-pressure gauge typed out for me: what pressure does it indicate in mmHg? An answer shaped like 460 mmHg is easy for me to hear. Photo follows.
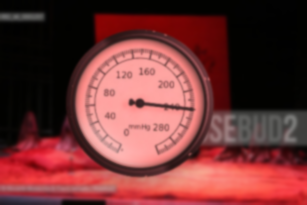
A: 240 mmHg
